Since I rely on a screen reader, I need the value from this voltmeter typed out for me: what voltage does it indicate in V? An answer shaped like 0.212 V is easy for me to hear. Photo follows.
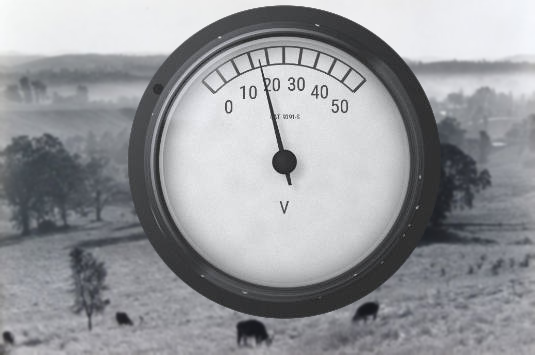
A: 17.5 V
